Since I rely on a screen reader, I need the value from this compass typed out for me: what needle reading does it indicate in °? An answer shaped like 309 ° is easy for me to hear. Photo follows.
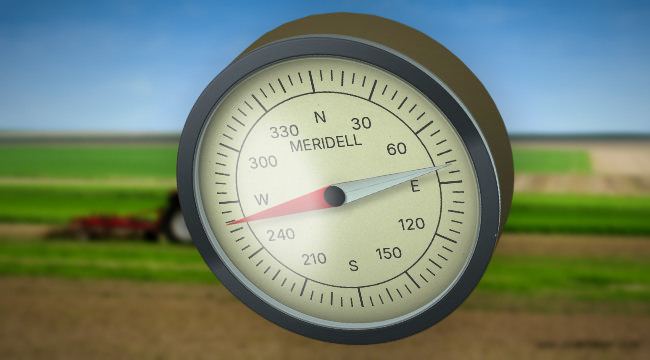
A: 260 °
